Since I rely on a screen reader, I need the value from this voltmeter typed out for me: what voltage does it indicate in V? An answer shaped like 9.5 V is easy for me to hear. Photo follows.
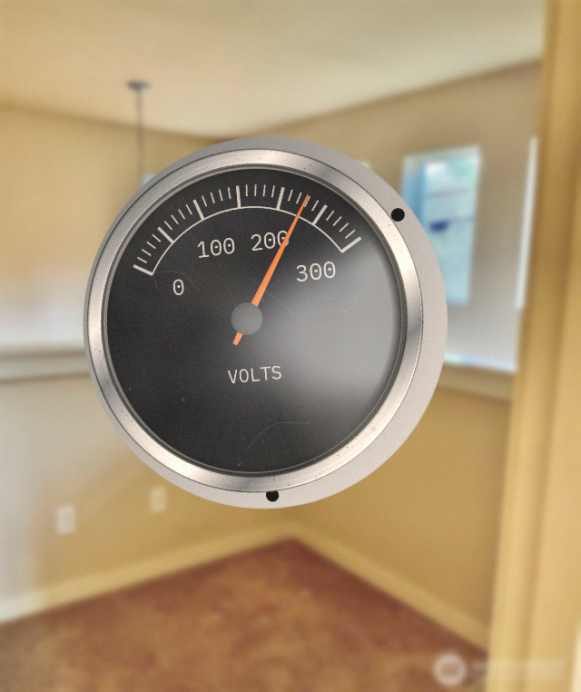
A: 230 V
